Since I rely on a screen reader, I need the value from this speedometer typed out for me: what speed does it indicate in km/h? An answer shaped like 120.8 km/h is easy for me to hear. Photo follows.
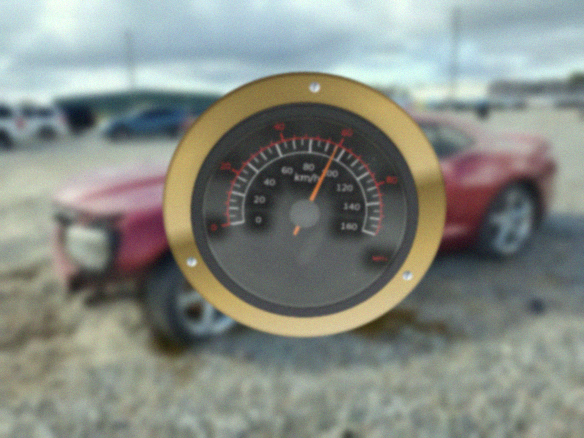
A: 95 km/h
